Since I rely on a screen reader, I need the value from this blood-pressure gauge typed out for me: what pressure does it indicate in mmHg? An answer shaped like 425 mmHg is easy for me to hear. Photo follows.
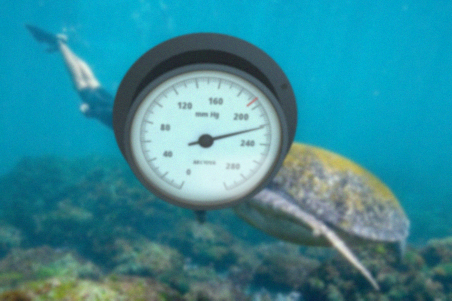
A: 220 mmHg
